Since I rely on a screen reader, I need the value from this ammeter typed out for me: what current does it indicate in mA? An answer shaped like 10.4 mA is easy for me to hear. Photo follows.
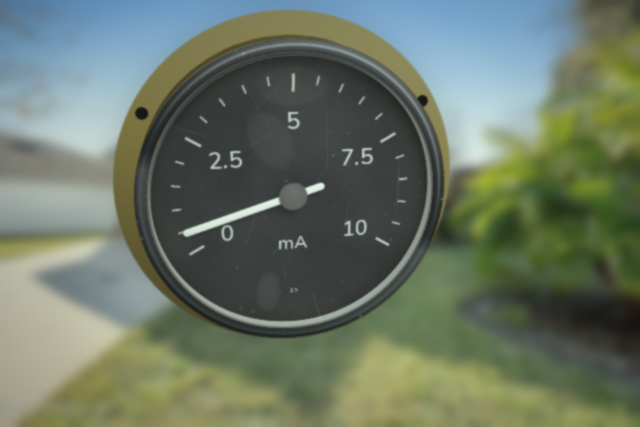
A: 0.5 mA
